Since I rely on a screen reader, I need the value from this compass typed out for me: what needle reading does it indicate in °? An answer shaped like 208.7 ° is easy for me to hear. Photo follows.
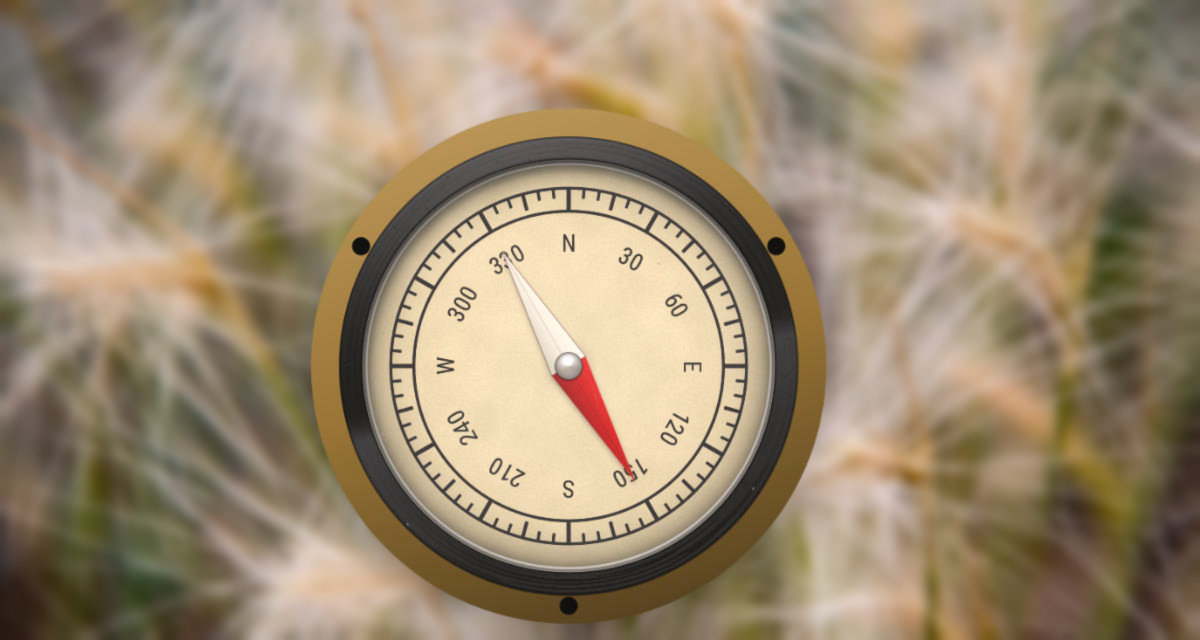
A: 150 °
